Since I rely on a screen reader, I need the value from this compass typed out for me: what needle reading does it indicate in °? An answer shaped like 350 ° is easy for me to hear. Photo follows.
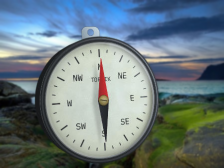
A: 0 °
